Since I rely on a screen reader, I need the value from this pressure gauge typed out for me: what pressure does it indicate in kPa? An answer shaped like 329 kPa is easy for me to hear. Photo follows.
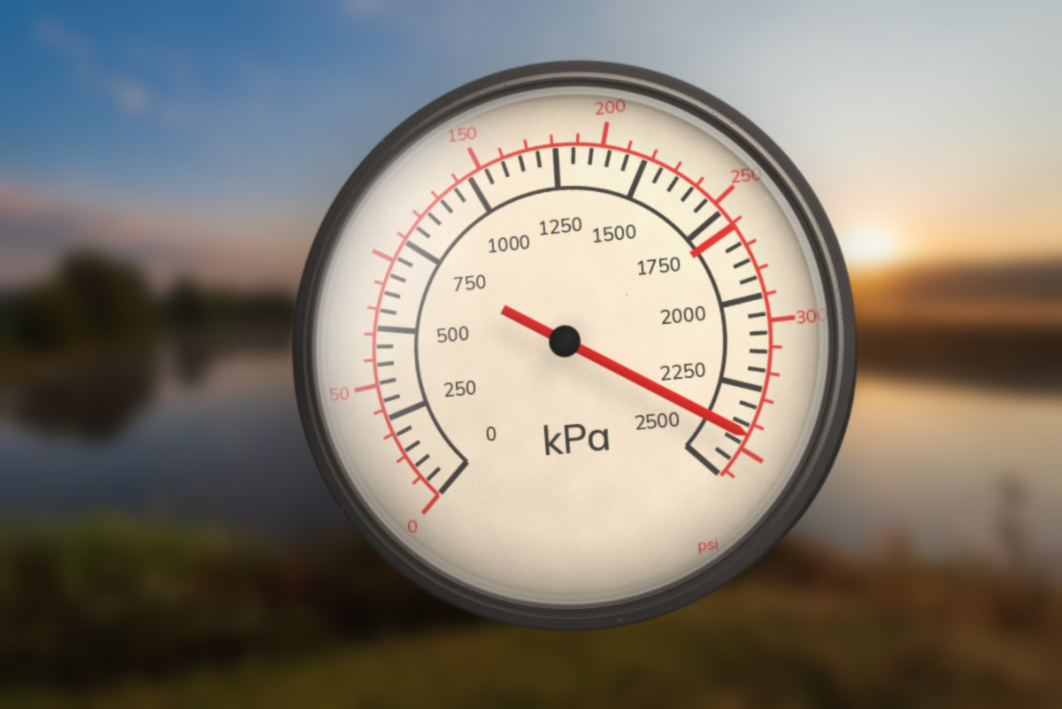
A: 2375 kPa
